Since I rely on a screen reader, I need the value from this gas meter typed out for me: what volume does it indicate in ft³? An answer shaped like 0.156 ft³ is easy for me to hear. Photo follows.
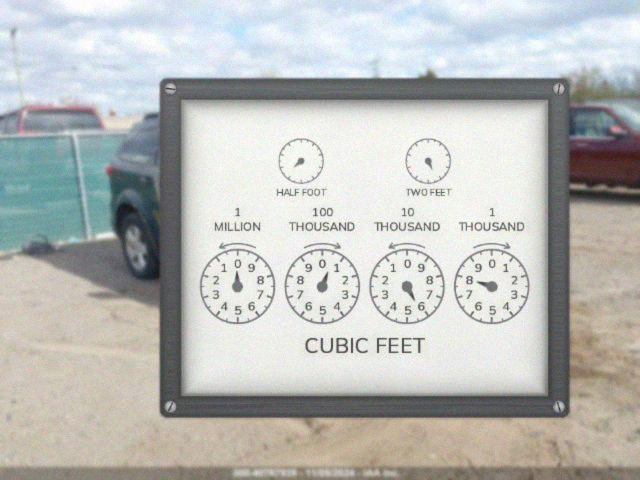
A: 5800 ft³
